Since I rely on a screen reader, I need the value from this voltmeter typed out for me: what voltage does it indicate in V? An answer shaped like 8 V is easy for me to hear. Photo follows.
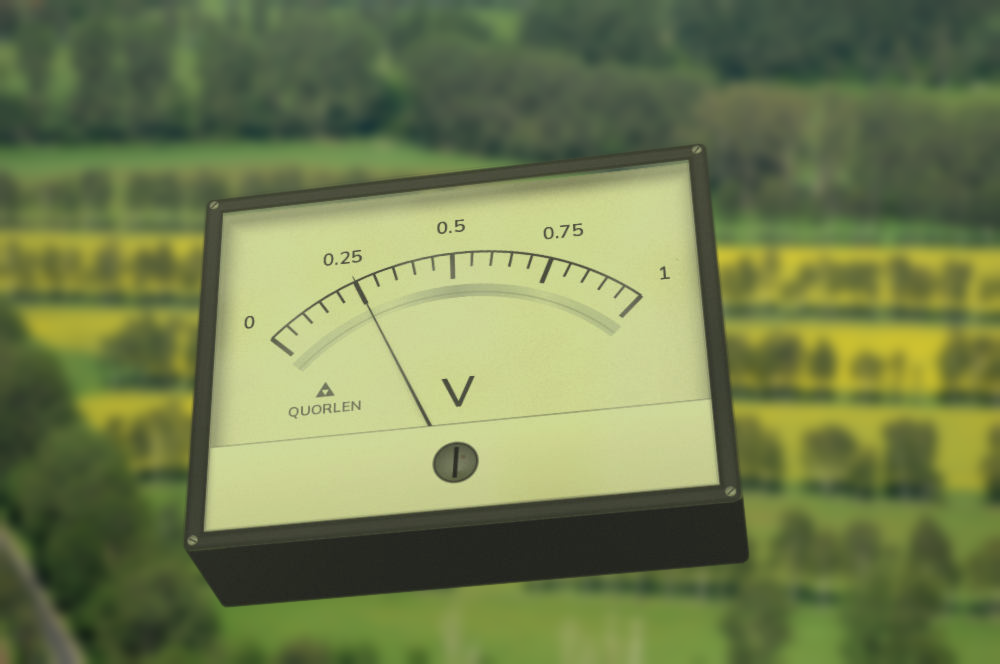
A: 0.25 V
